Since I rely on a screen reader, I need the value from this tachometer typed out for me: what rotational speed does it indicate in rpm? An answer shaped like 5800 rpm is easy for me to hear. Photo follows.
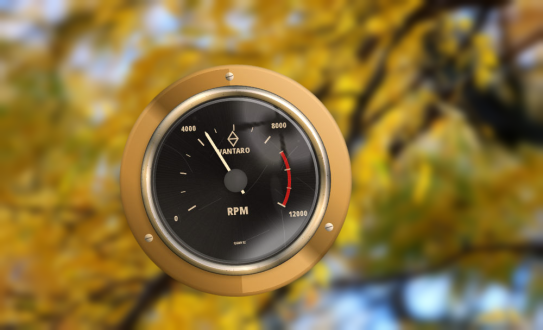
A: 4500 rpm
